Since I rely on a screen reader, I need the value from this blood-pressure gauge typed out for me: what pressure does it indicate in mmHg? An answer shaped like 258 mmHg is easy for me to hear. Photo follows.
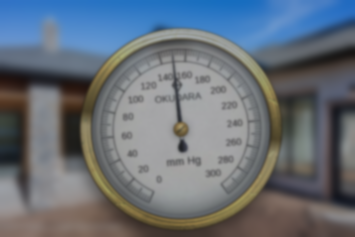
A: 150 mmHg
